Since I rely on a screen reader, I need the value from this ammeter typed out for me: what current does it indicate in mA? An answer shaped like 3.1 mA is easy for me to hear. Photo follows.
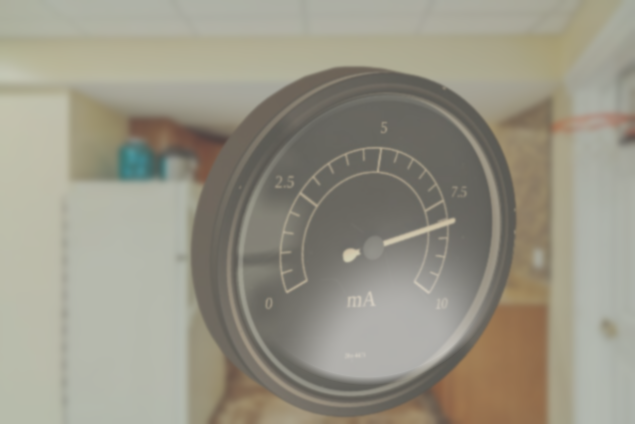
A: 8 mA
